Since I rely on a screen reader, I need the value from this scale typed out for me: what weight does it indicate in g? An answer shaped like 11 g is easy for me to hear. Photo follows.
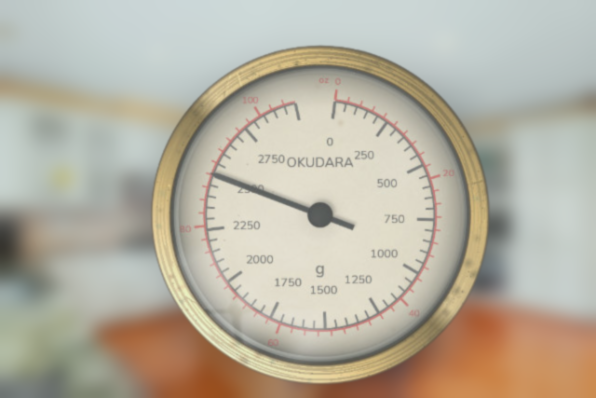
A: 2500 g
